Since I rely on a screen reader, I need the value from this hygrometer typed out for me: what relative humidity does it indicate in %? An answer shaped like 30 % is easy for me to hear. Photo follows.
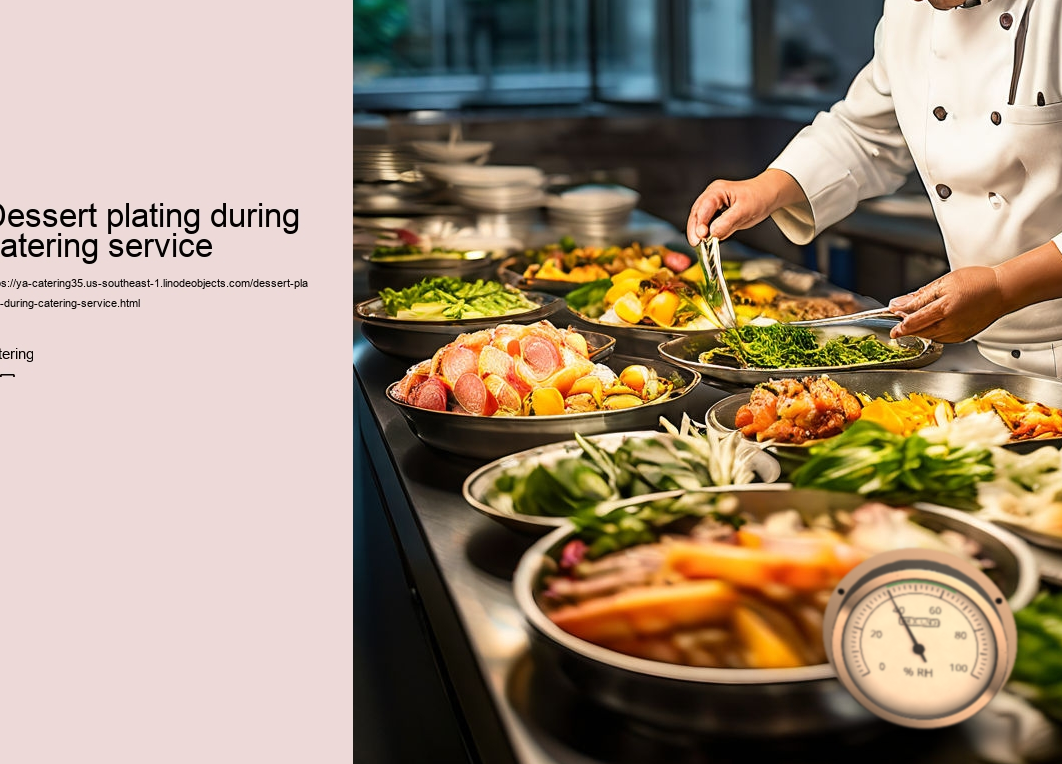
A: 40 %
